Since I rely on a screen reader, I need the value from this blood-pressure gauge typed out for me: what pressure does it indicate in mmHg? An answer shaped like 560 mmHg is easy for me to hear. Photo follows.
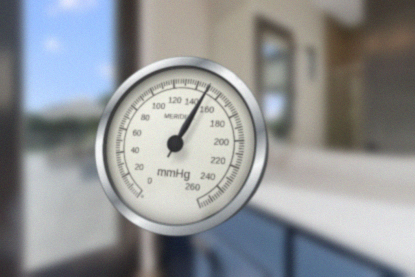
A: 150 mmHg
